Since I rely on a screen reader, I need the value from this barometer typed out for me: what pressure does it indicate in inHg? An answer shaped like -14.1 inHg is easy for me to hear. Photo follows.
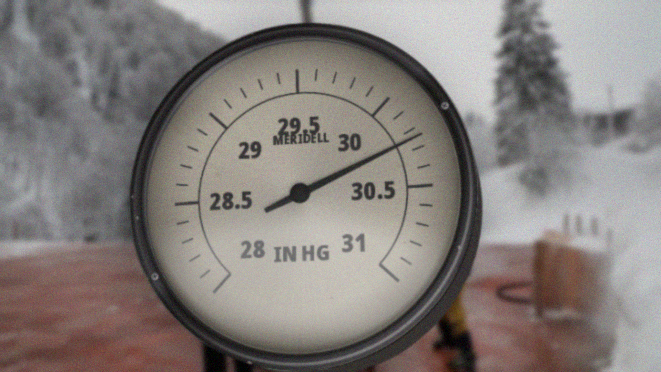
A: 30.25 inHg
